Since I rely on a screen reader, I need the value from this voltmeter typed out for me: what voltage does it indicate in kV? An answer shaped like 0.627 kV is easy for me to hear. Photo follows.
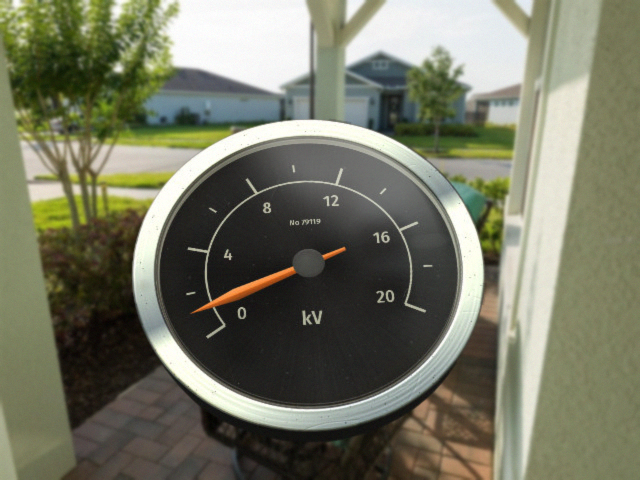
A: 1 kV
